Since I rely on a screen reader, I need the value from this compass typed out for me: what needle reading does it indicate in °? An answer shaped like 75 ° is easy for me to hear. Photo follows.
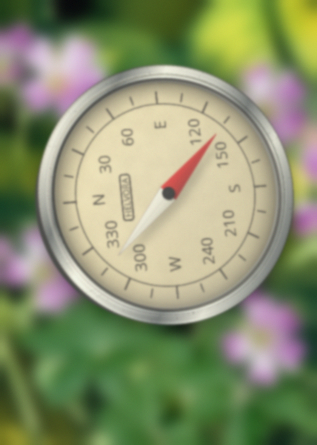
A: 135 °
